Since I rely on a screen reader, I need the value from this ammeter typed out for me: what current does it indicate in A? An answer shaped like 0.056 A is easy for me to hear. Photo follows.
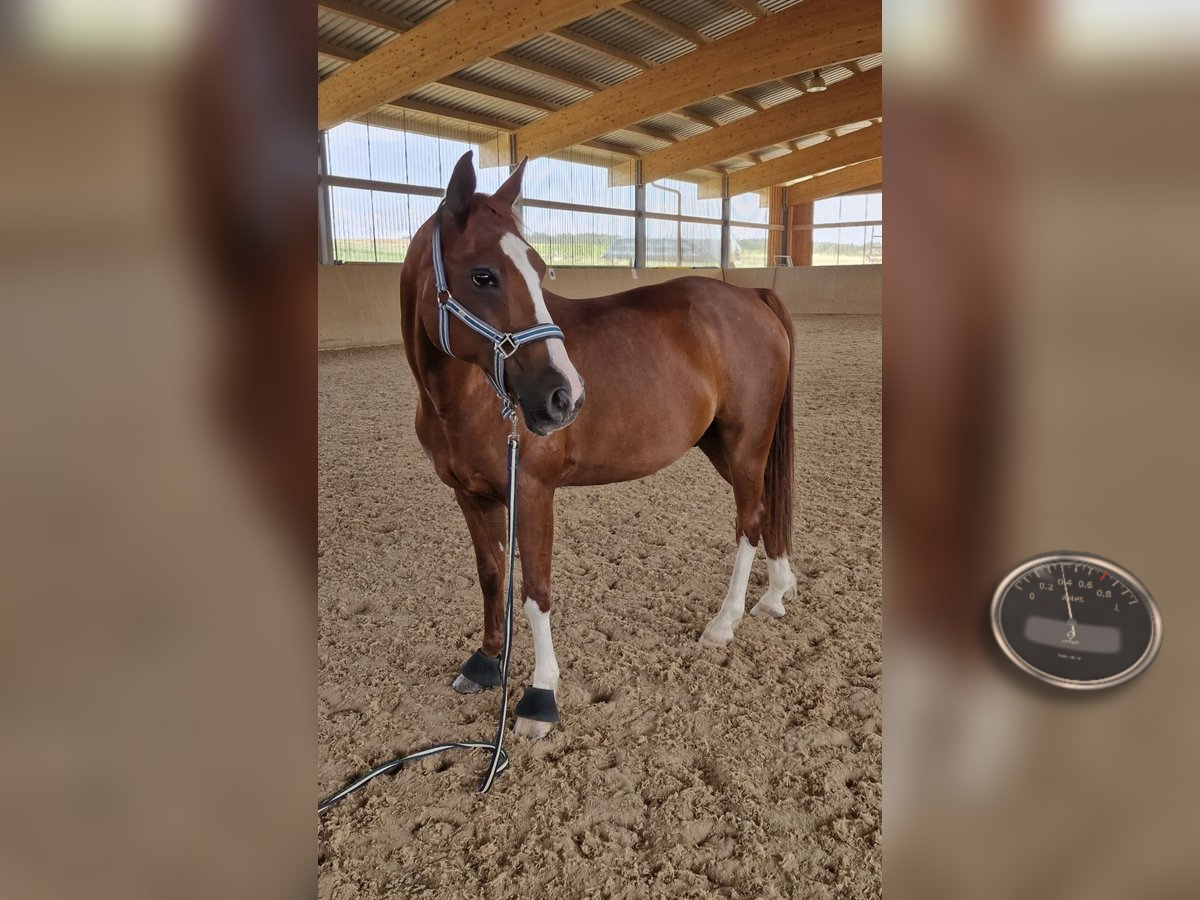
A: 0.4 A
